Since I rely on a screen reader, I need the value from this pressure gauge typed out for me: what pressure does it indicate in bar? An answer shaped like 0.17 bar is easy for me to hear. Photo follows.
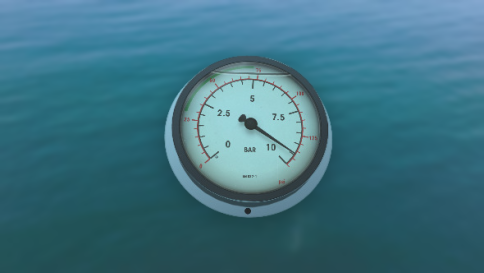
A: 9.5 bar
